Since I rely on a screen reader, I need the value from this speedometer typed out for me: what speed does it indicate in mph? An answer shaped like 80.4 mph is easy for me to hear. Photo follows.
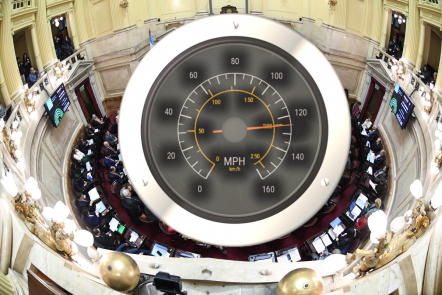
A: 125 mph
